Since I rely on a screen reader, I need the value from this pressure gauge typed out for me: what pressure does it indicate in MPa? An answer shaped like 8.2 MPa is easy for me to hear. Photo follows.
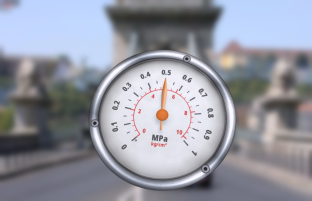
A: 0.5 MPa
